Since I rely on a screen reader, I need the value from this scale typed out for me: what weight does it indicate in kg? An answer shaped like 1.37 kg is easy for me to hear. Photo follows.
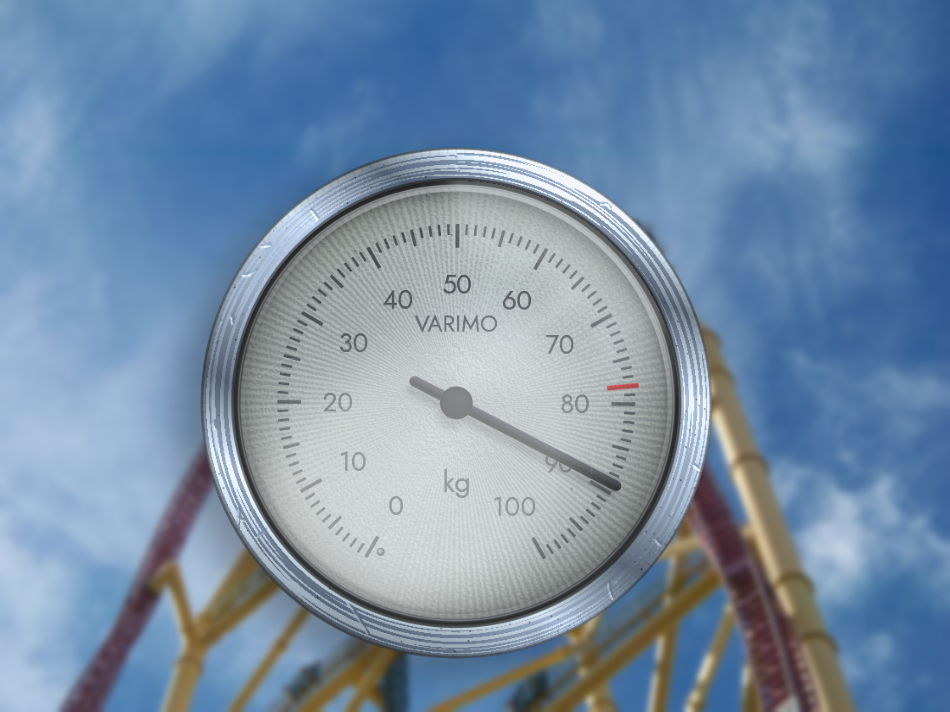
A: 89 kg
